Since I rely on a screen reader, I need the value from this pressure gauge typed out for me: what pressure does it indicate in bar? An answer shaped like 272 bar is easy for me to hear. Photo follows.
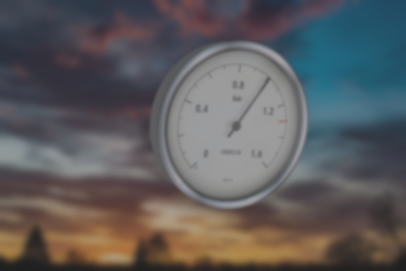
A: 1 bar
